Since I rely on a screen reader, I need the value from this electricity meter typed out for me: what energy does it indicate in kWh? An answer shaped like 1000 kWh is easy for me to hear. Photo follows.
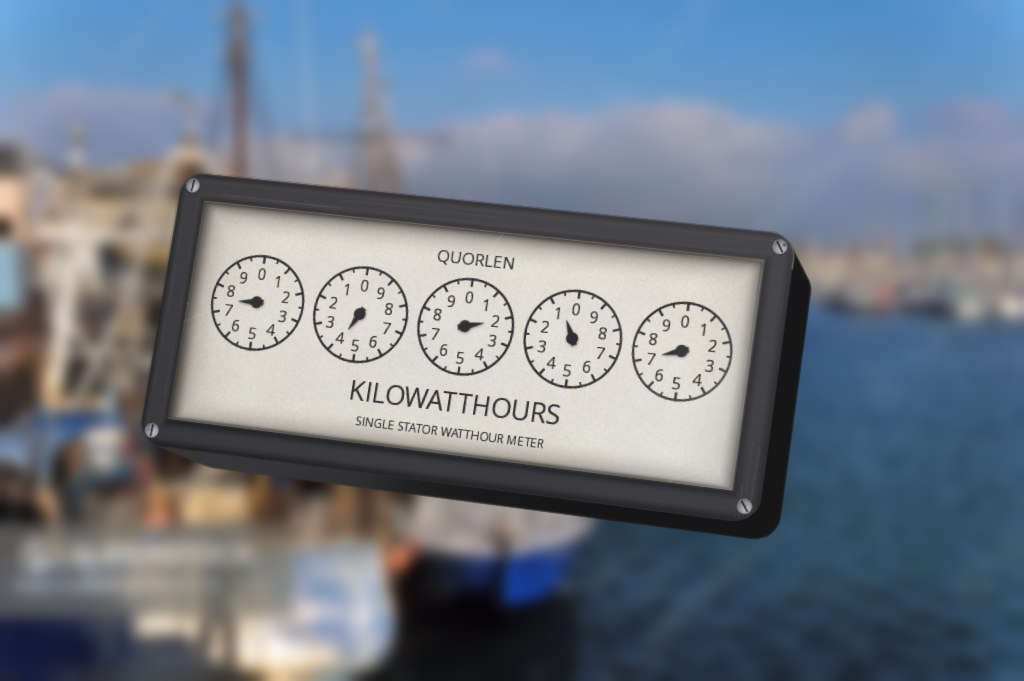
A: 74207 kWh
